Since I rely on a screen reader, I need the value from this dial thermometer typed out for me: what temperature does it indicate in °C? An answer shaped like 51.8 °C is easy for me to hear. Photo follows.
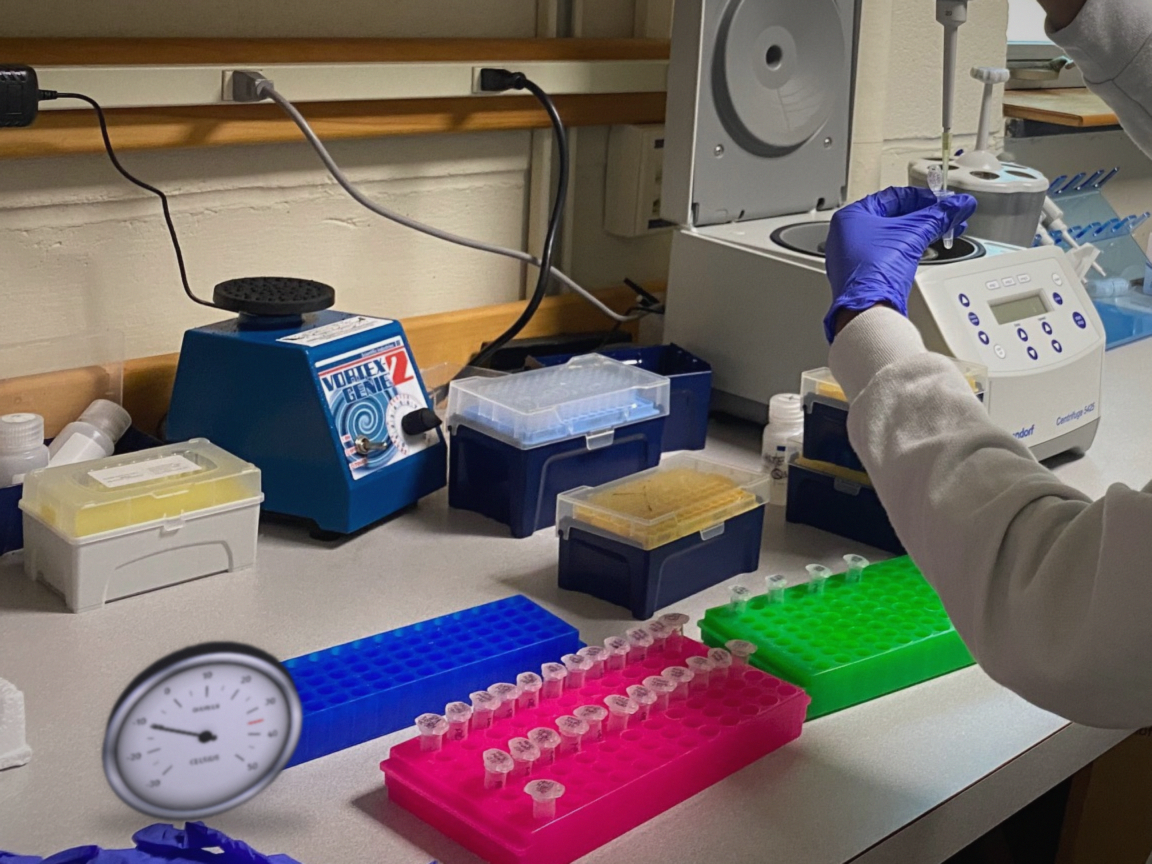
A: -10 °C
